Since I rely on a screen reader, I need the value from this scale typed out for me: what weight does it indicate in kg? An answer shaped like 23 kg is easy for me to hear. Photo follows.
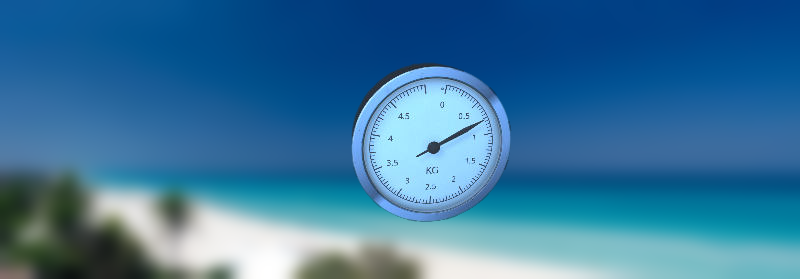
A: 0.75 kg
